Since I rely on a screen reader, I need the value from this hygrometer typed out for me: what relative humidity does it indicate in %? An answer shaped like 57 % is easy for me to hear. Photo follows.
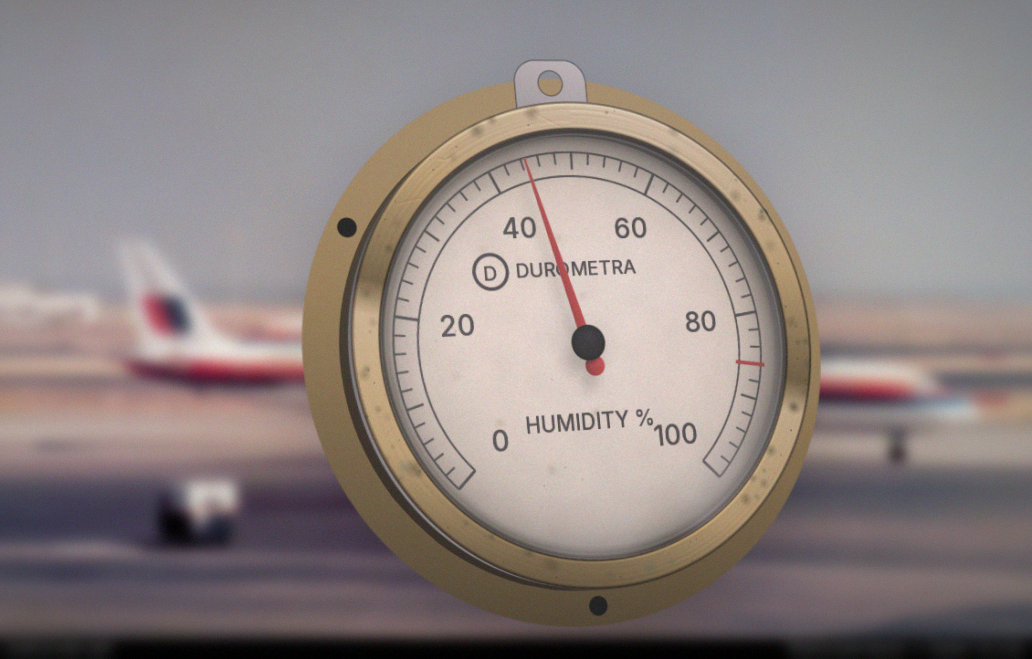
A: 44 %
